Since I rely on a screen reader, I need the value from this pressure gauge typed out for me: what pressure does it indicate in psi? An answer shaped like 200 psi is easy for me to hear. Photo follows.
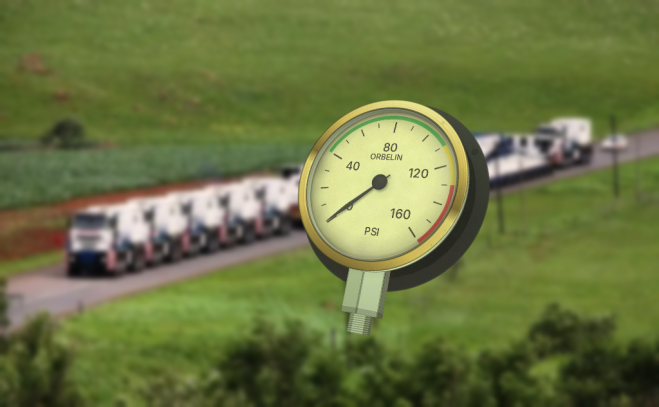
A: 0 psi
